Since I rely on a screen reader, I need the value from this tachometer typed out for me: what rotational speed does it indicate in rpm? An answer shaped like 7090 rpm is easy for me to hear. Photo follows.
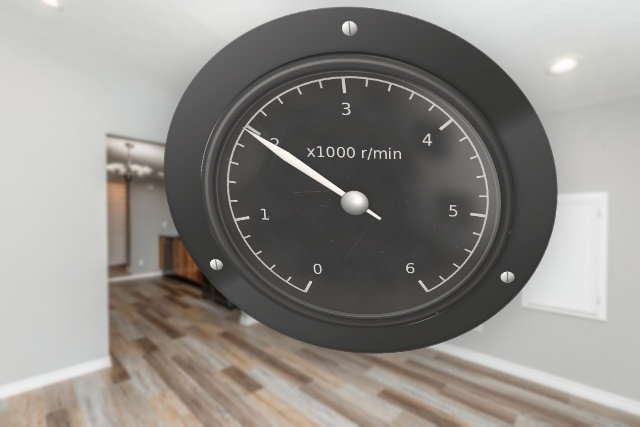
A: 2000 rpm
